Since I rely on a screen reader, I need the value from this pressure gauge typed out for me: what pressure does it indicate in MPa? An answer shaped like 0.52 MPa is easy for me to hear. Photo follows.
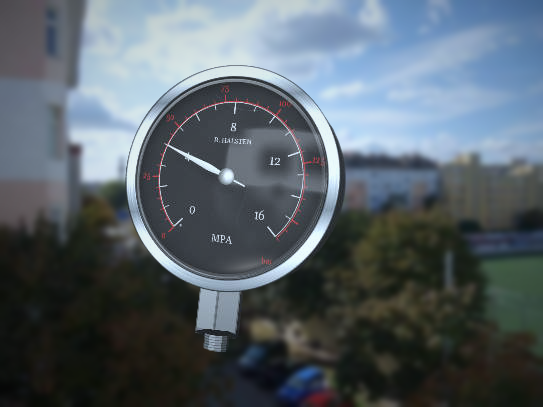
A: 4 MPa
